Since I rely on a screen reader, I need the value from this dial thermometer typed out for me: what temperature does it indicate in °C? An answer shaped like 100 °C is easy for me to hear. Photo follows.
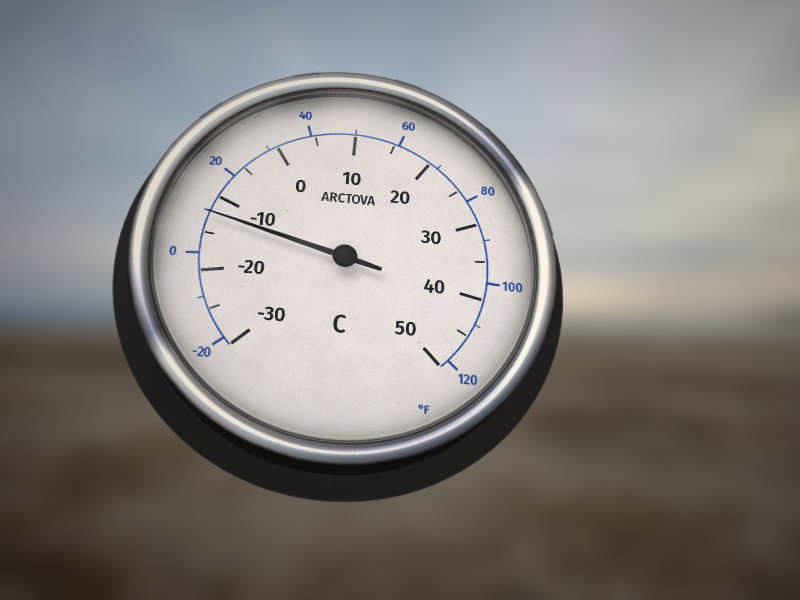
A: -12.5 °C
